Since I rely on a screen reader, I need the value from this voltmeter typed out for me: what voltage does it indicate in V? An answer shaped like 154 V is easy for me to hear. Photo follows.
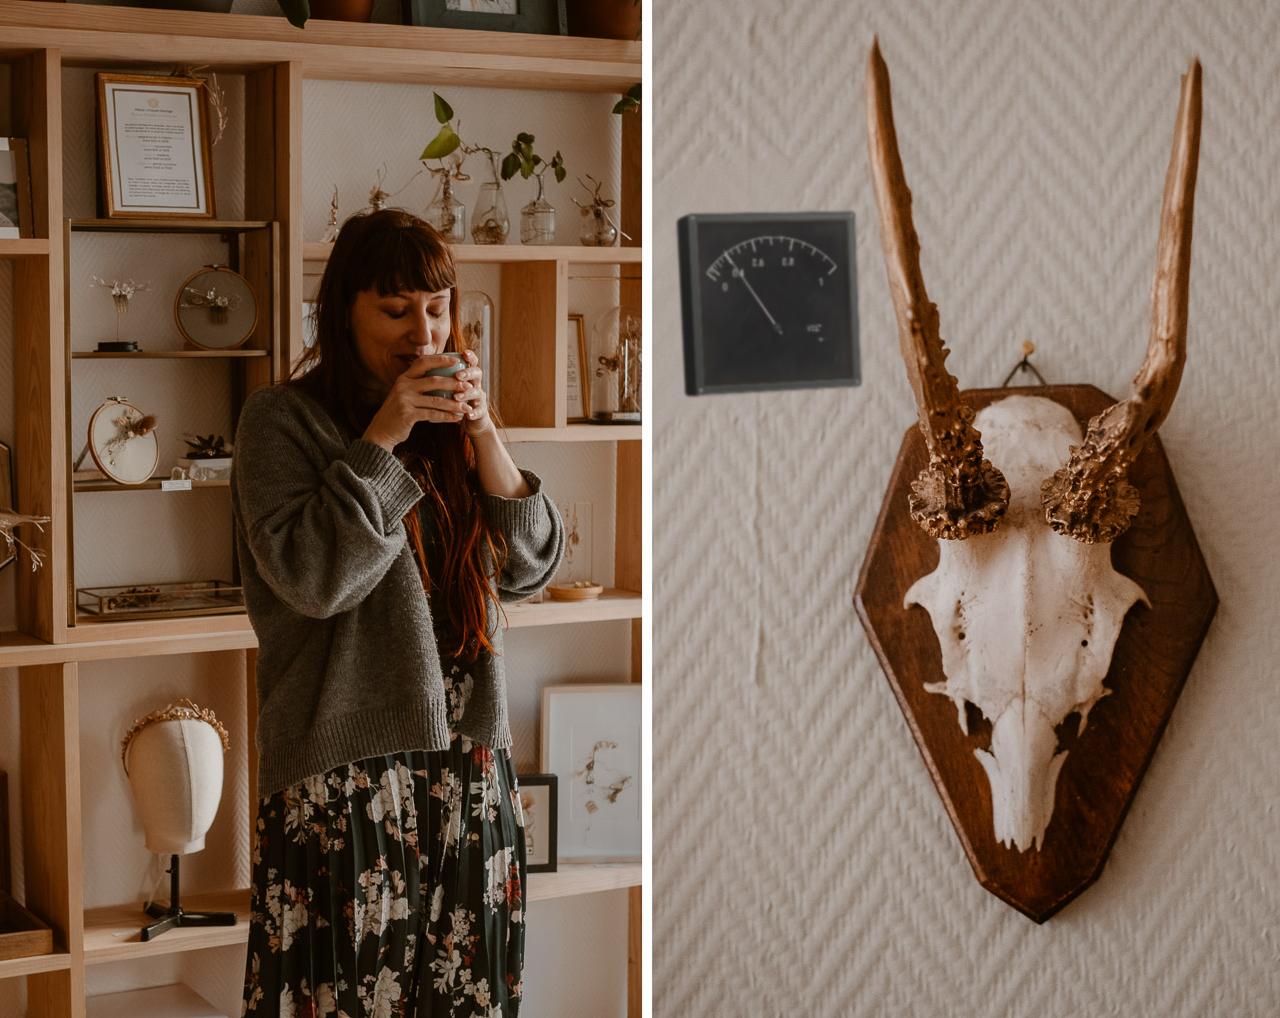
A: 0.4 V
